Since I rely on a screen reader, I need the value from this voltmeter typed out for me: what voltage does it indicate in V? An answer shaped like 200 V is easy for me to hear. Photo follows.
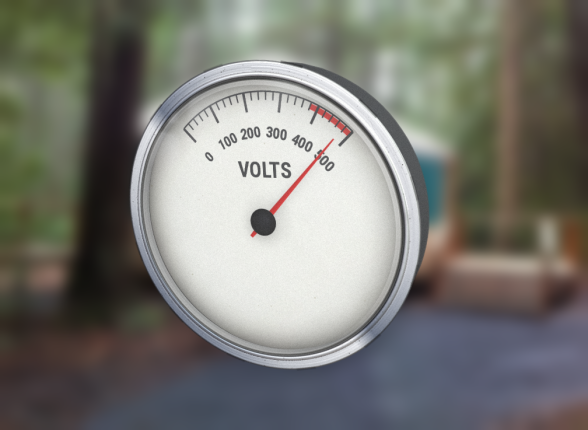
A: 480 V
